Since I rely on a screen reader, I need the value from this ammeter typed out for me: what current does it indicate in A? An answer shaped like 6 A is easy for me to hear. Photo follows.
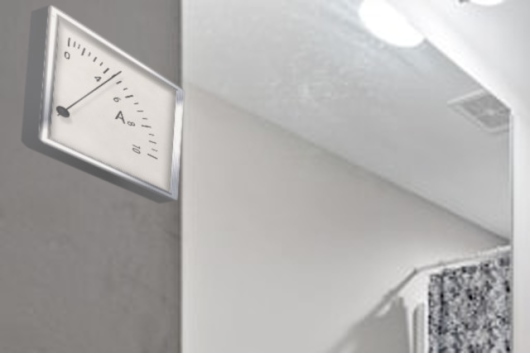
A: 4.5 A
